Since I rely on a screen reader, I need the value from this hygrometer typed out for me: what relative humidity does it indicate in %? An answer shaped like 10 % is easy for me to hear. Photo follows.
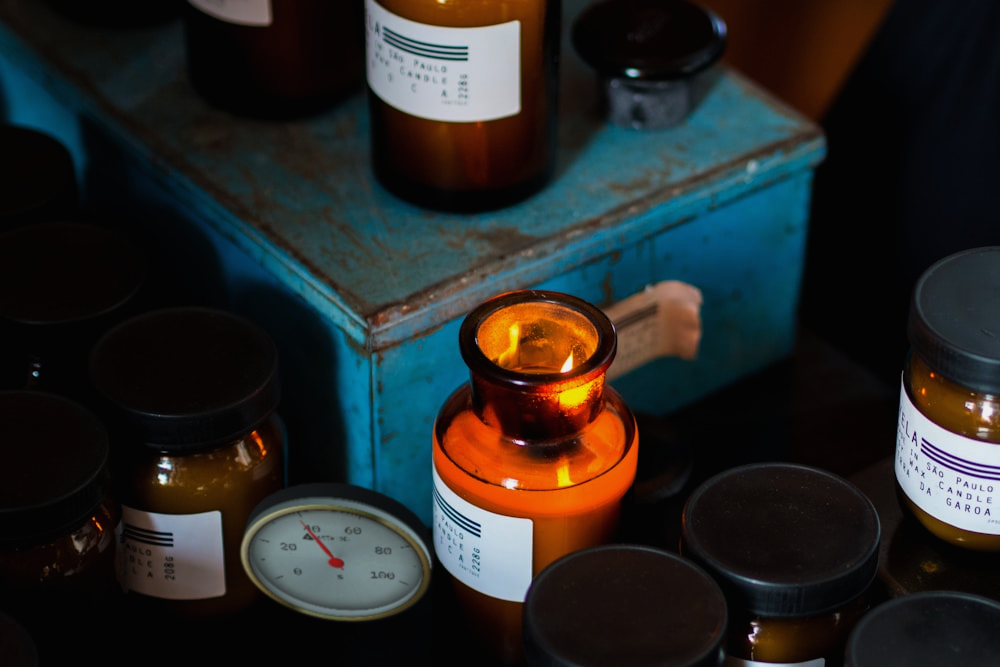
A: 40 %
